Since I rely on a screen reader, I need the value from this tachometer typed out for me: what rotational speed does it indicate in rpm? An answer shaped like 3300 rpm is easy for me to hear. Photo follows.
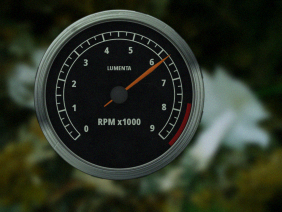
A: 6250 rpm
